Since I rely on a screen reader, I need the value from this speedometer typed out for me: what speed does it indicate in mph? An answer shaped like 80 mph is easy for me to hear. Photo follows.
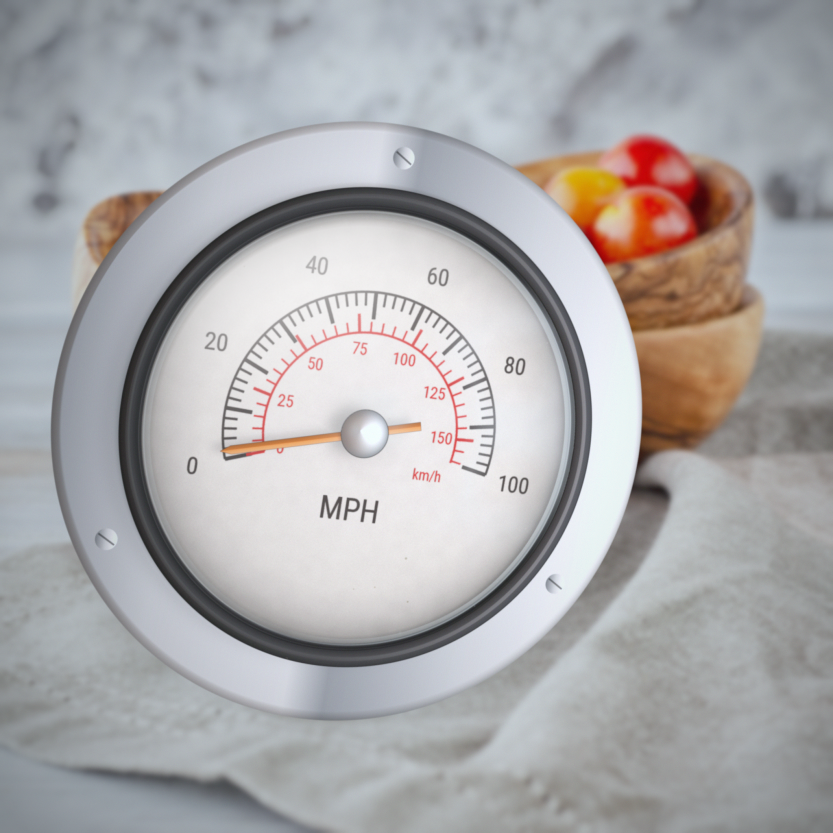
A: 2 mph
